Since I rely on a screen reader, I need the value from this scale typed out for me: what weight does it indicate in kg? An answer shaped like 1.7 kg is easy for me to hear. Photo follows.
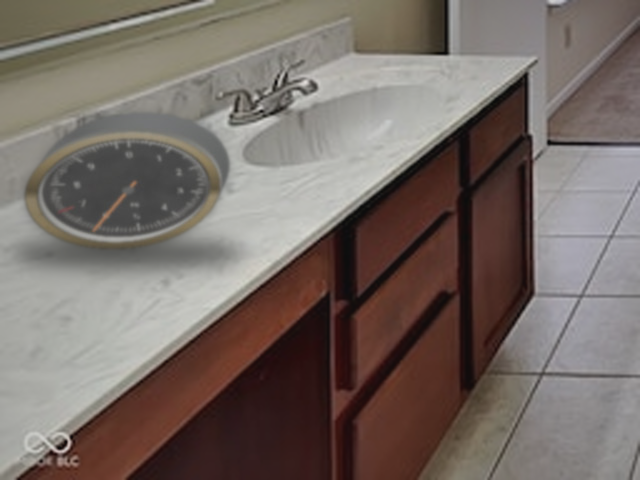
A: 6 kg
